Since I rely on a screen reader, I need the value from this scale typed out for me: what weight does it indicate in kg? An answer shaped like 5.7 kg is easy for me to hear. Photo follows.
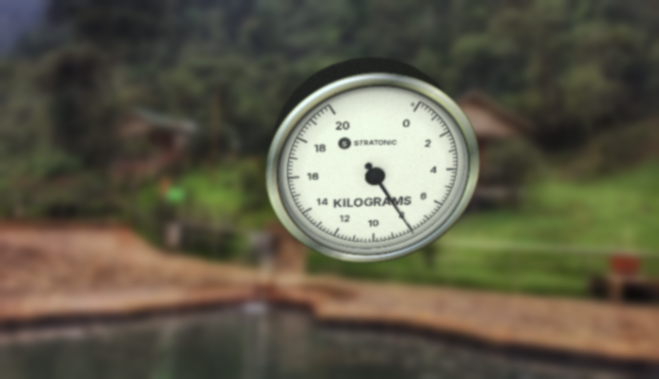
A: 8 kg
